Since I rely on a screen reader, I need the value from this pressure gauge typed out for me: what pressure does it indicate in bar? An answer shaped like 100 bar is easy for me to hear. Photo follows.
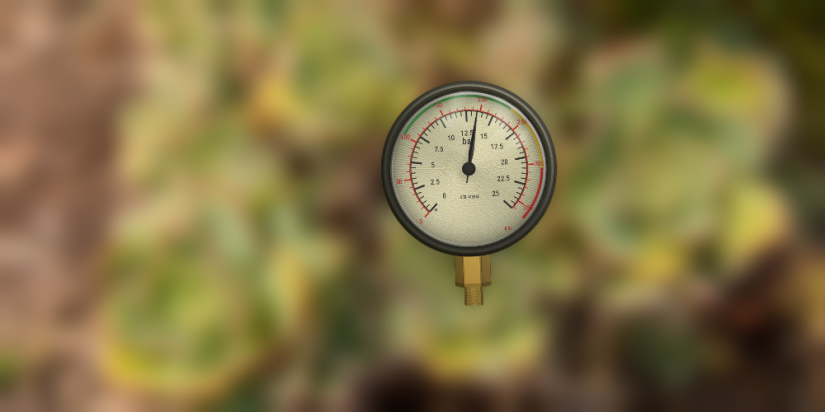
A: 13.5 bar
